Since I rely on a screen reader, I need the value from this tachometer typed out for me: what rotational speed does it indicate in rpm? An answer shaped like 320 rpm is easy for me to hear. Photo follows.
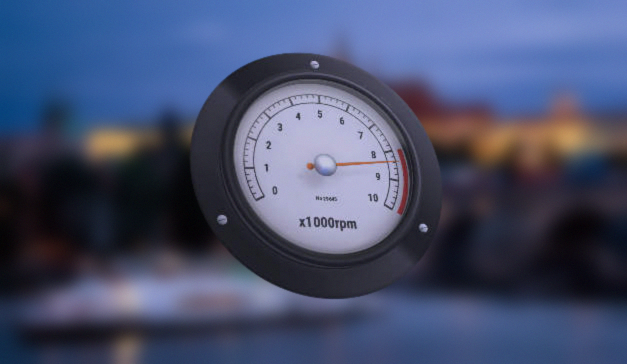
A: 8400 rpm
